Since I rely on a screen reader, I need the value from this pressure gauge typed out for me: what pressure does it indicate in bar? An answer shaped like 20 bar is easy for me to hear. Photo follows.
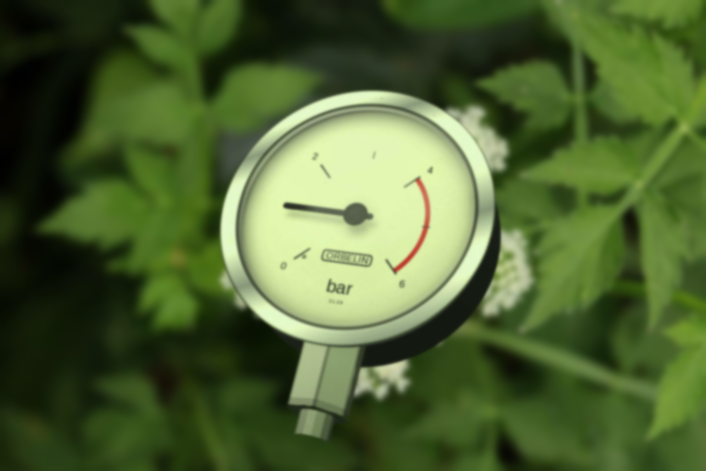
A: 1 bar
